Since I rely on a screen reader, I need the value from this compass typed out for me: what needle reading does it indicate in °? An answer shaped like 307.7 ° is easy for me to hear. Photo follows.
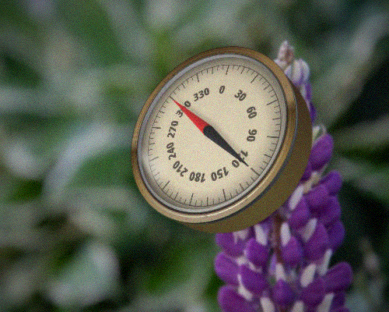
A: 300 °
